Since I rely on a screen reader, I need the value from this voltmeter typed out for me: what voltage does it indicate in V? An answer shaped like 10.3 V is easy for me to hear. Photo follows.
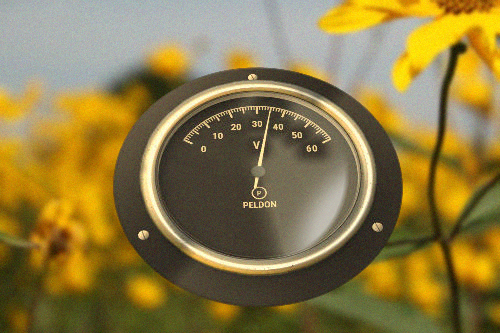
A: 35 V
